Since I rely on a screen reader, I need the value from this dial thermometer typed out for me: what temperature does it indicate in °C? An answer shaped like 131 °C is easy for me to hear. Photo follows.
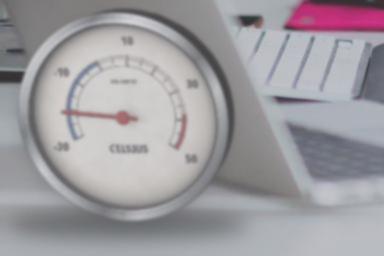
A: -20 °C
